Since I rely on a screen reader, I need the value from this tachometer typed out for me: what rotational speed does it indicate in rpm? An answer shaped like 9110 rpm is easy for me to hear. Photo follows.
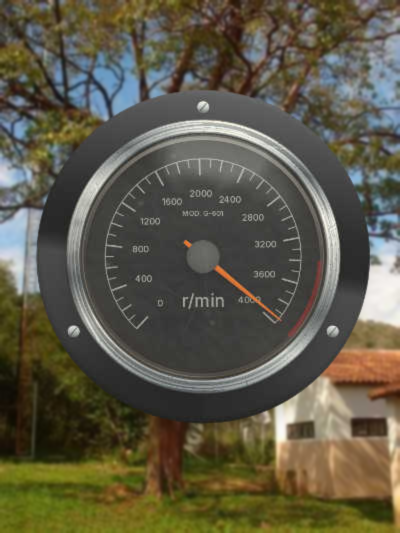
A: 3950 rpm
